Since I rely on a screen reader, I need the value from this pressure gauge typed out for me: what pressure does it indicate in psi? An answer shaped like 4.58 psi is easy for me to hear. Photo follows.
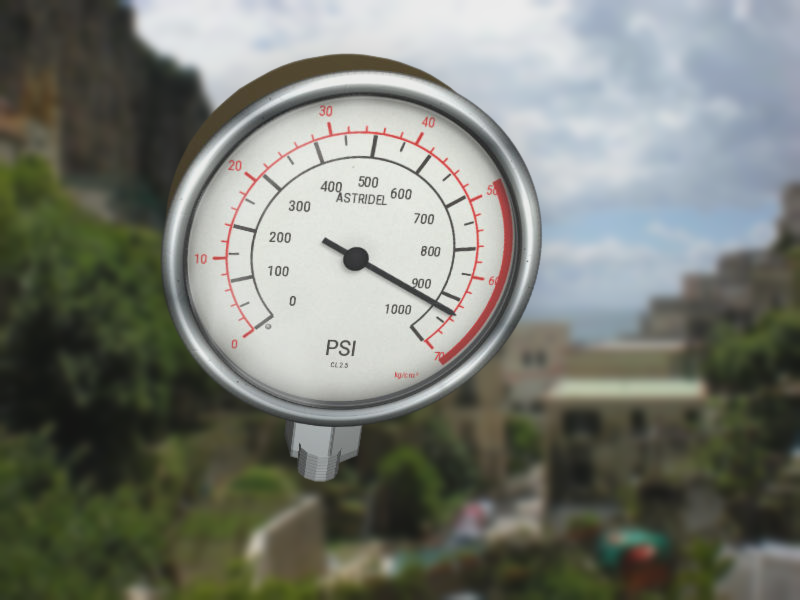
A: 925 psi
